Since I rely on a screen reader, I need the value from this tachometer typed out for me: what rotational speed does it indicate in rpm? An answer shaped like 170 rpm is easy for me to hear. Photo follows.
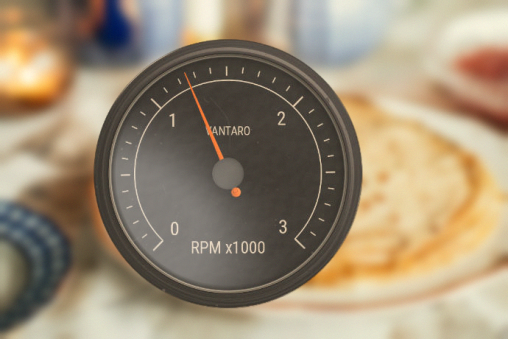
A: 1250 rpm
